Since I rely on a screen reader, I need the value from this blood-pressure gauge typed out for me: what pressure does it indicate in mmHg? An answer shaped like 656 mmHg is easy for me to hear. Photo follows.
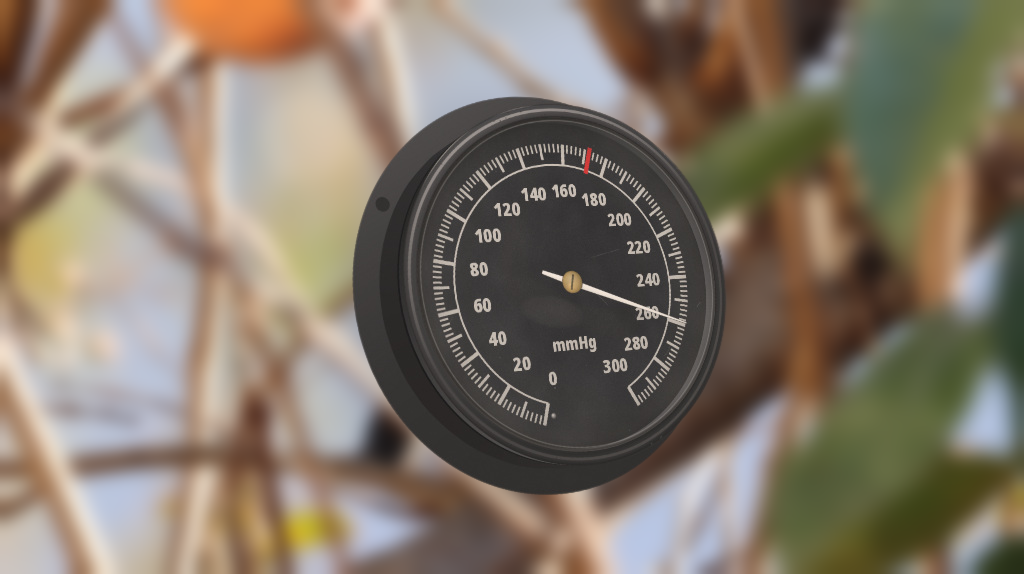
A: 260 mmHg
